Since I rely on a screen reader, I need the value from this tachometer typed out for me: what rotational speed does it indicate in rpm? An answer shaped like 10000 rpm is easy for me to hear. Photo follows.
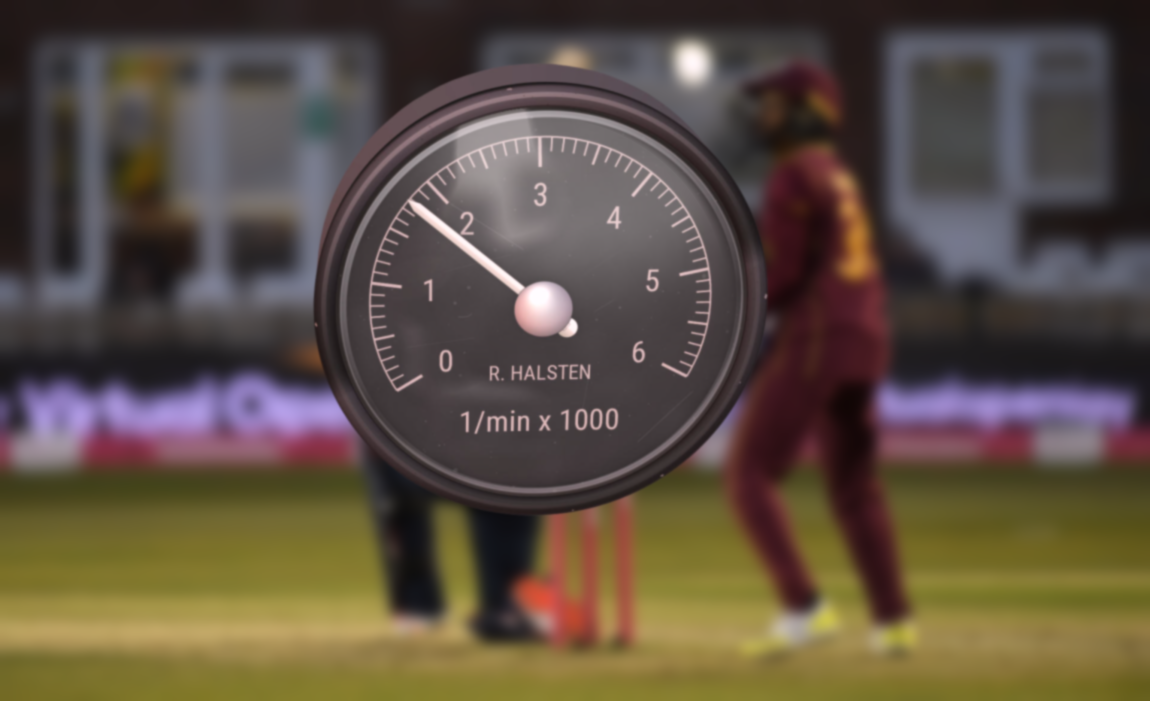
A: 1800 rpm
